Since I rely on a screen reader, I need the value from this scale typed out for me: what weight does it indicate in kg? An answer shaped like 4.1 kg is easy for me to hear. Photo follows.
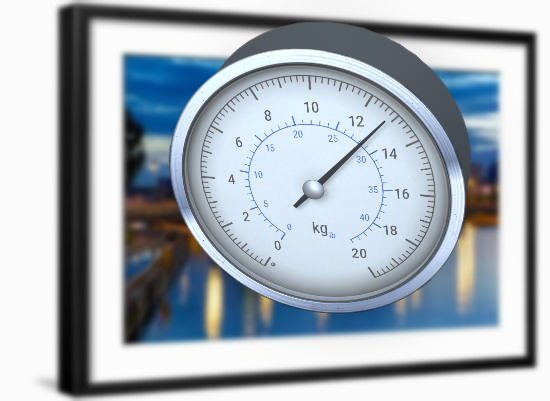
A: 12.8 kg
